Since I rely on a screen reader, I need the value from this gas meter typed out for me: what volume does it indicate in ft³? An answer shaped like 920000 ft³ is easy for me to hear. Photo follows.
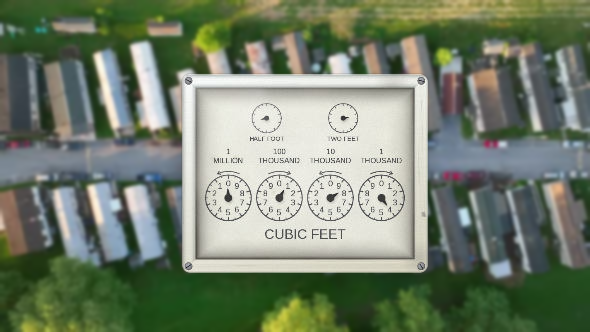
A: 8400 ft³
